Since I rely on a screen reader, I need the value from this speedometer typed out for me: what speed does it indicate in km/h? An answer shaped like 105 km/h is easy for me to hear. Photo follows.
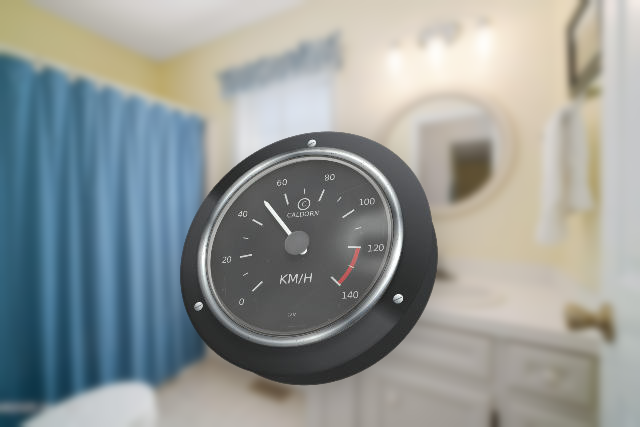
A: 50 km/h
